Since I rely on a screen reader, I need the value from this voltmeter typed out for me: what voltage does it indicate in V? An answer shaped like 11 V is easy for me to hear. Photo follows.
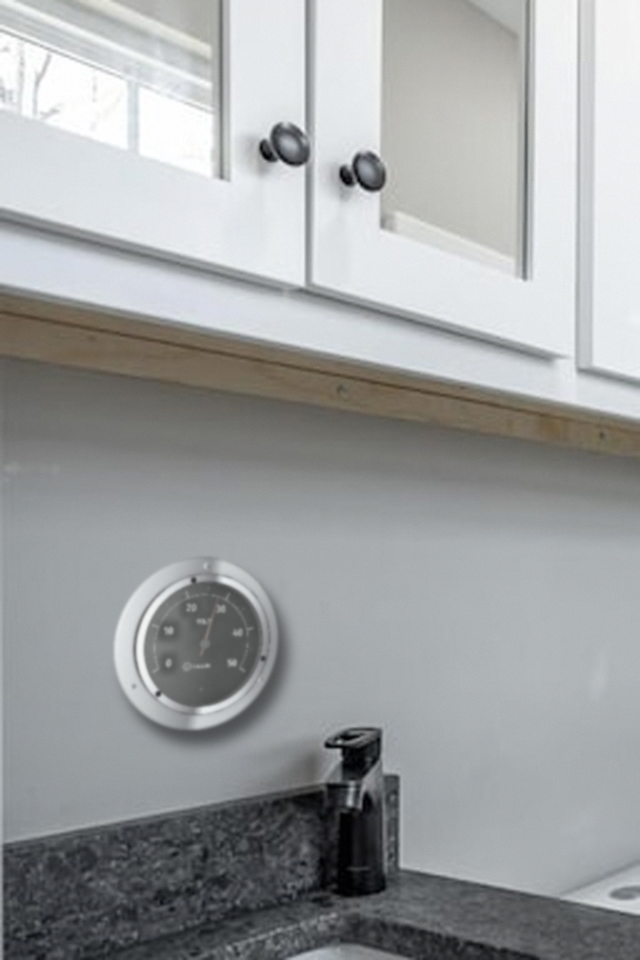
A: 27.5 V
